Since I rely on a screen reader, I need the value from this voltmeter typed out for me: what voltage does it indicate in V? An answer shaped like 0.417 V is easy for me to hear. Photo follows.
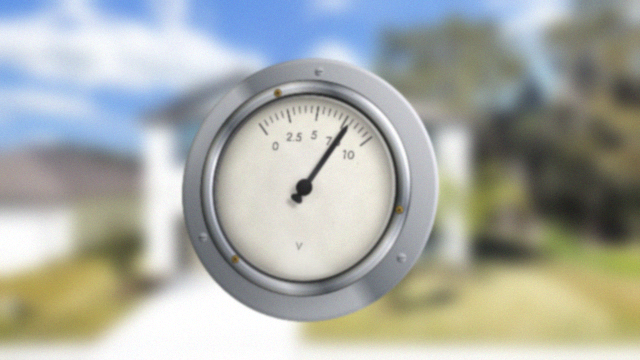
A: 8 V
